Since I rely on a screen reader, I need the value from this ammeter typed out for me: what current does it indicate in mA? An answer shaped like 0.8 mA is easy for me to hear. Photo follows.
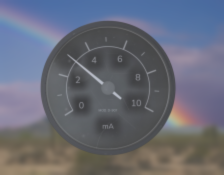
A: 3 mA
